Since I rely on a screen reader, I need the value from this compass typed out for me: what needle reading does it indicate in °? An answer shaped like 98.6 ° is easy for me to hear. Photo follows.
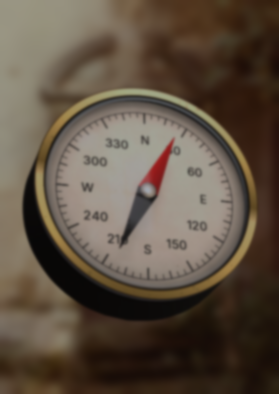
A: 25 °
